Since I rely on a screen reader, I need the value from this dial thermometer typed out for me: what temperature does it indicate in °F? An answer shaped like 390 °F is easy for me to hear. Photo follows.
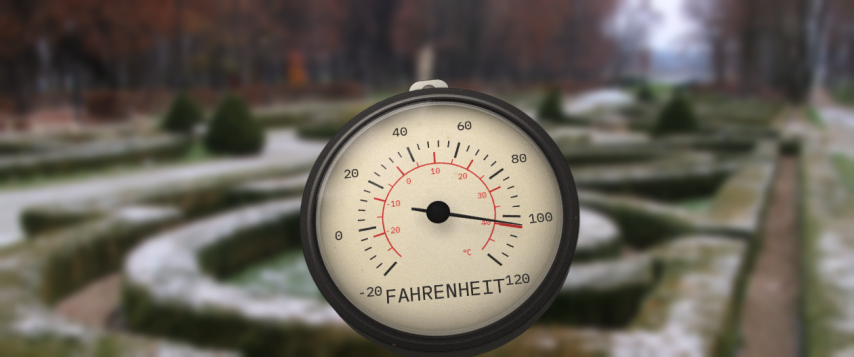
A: 104 °F
